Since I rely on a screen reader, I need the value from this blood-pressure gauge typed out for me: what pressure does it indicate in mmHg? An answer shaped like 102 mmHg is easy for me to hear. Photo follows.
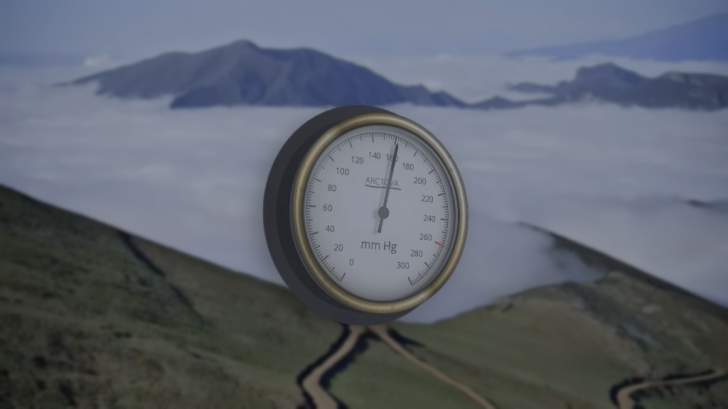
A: 160 mmHg
